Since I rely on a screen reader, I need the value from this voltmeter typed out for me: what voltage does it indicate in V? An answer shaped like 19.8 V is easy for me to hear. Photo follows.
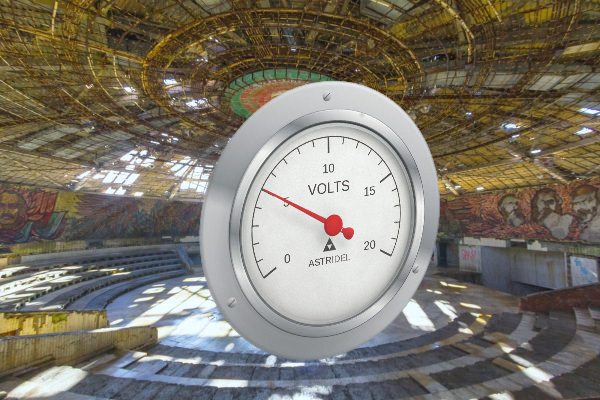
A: 5 V
